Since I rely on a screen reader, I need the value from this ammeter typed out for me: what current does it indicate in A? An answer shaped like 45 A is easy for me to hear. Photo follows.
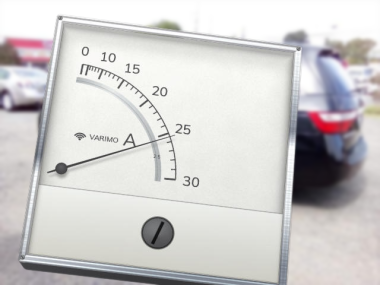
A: 25.5 A
